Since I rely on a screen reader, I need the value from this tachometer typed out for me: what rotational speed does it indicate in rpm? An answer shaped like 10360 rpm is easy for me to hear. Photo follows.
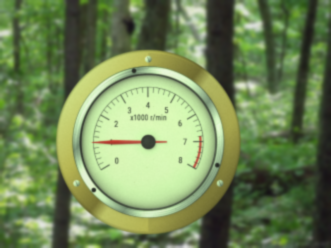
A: 1000 rpm
